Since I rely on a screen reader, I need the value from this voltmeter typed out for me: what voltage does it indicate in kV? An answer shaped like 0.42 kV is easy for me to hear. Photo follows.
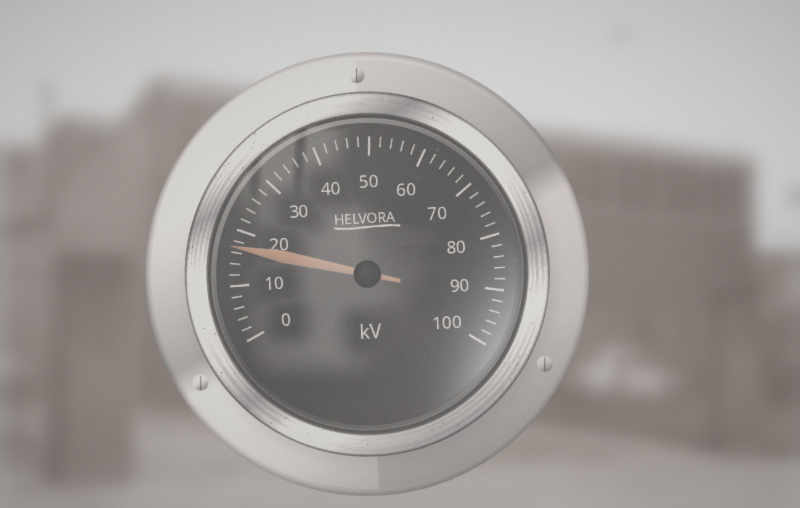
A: 17 kV
